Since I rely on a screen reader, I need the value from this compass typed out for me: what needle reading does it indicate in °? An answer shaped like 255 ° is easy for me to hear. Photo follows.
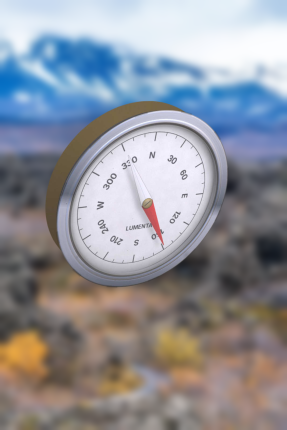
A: 150 °
